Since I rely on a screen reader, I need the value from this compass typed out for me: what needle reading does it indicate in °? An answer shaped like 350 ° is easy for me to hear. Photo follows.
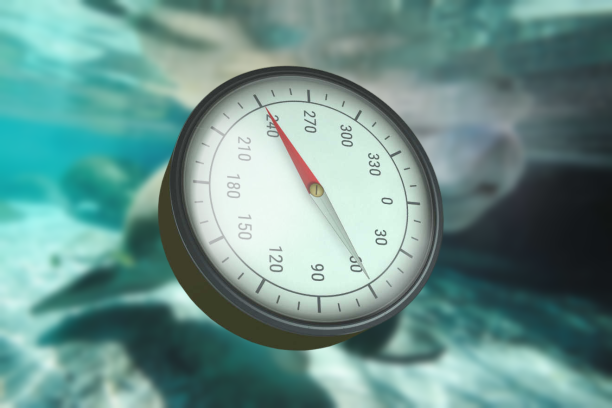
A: 240 °
